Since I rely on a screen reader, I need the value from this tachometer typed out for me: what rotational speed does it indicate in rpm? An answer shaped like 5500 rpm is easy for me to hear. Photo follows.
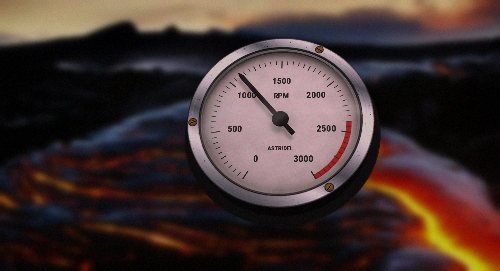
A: 1100 rpm
